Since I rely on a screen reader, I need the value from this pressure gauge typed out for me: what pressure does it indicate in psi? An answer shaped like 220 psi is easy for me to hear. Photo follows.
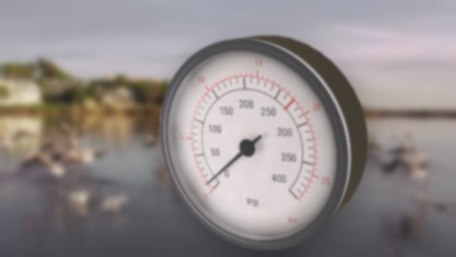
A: 10 psi
